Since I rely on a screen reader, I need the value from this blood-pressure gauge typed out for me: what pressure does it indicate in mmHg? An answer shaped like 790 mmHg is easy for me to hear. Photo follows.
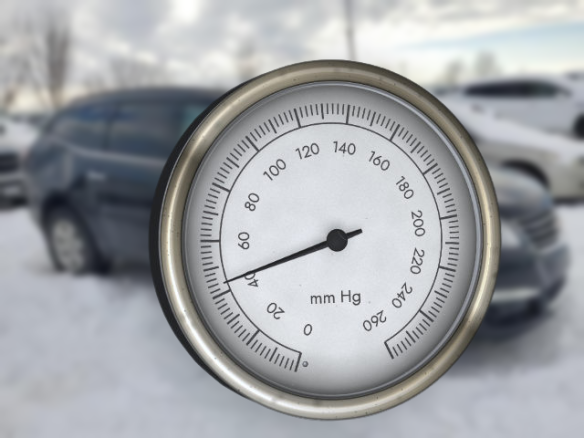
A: 44 mmHg
